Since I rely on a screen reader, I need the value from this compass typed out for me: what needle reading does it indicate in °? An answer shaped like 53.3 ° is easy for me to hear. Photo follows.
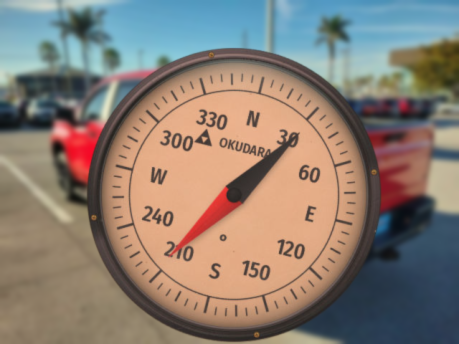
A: 212.5 °
